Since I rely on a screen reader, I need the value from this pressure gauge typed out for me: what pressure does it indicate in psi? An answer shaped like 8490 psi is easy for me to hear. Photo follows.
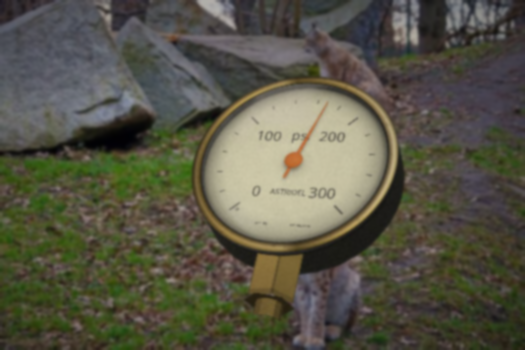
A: 170 psi
